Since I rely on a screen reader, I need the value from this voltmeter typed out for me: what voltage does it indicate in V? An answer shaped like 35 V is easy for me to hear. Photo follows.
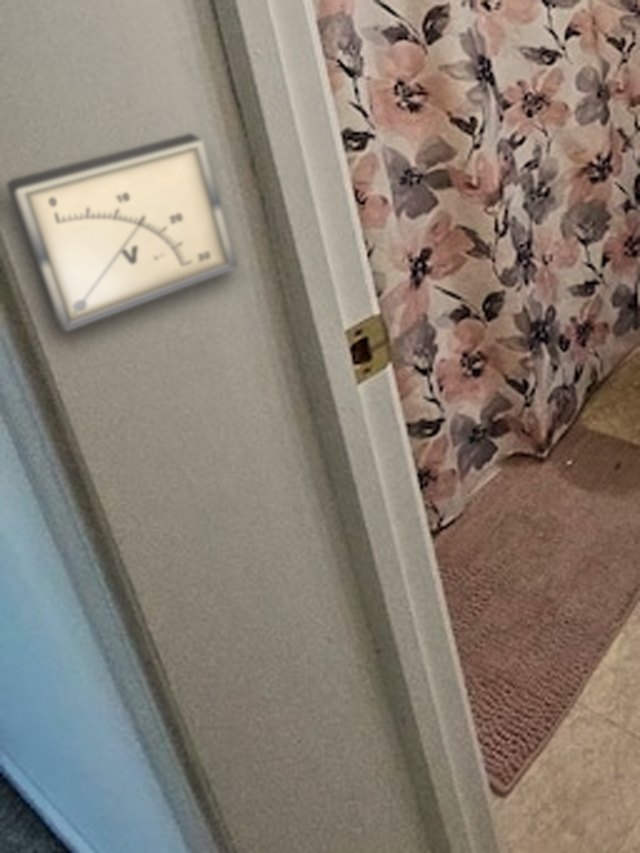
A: 15 V
